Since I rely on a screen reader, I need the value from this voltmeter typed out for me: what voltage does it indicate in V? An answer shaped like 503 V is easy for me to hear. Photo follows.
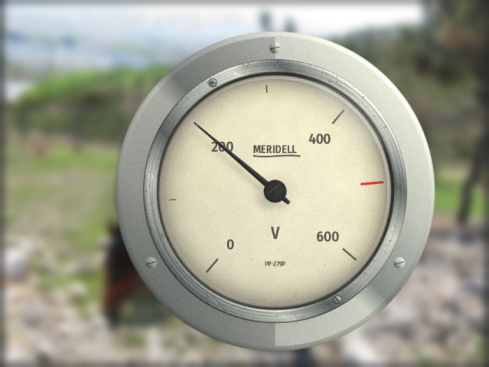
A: 200 V
